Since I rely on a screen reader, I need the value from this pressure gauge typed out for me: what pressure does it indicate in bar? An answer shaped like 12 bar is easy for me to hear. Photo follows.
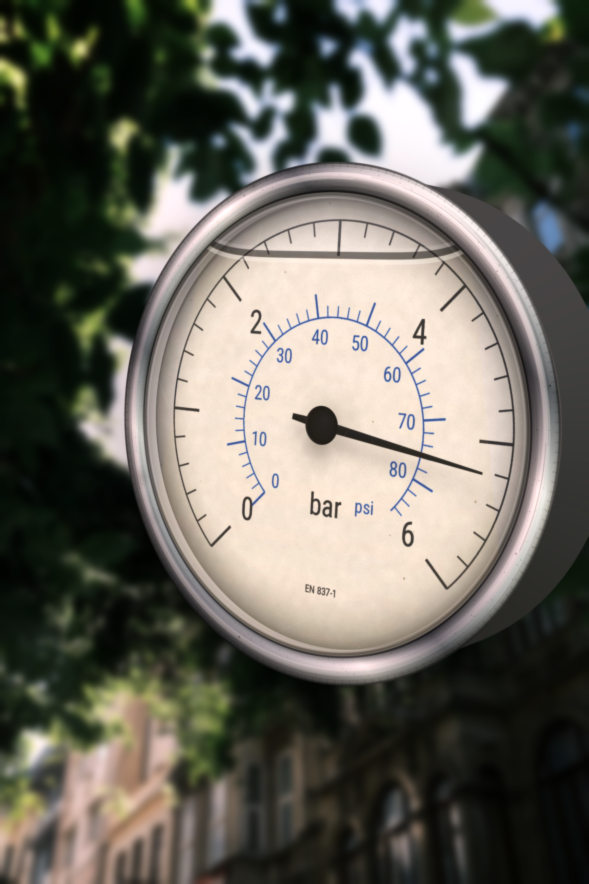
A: 5.2 bar
